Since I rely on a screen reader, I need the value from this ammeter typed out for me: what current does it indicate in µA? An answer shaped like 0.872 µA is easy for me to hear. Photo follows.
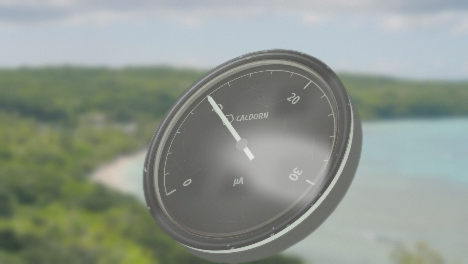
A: 10 µA
